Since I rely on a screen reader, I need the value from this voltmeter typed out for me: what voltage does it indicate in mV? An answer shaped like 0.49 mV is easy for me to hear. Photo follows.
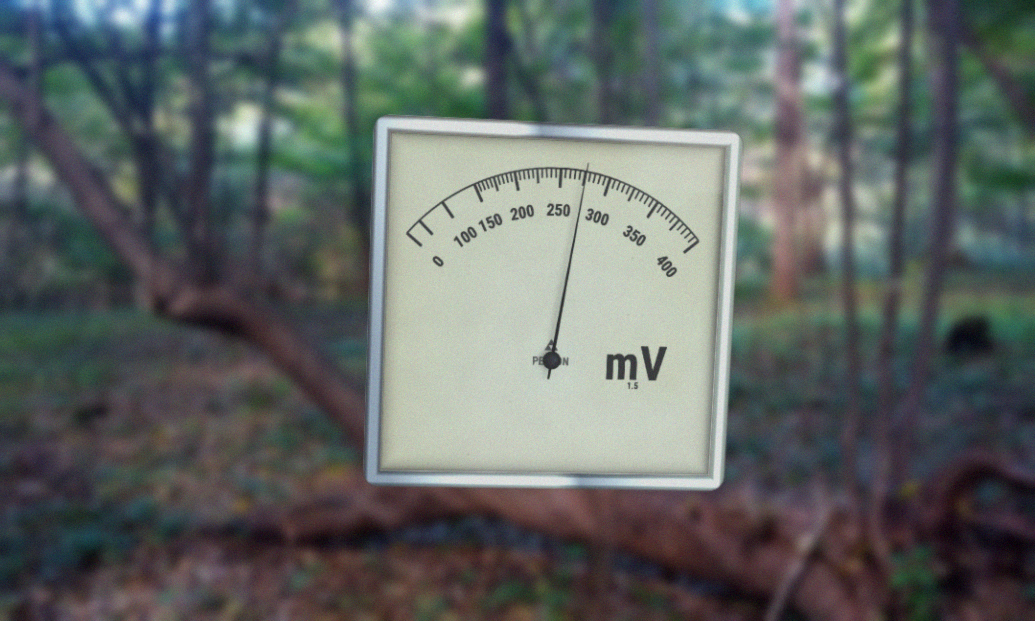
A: 275 mV
